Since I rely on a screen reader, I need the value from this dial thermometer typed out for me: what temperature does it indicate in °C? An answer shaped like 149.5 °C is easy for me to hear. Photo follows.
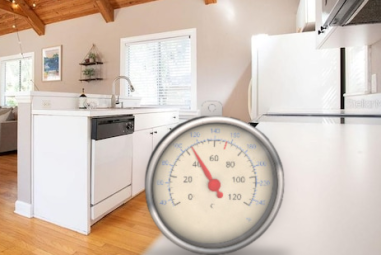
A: 44 °C
